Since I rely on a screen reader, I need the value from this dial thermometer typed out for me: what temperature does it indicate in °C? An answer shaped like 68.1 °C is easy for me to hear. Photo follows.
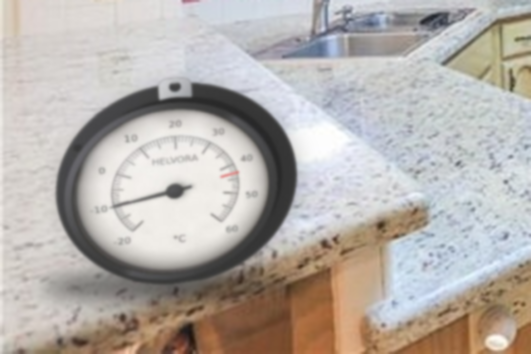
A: -10 °C
